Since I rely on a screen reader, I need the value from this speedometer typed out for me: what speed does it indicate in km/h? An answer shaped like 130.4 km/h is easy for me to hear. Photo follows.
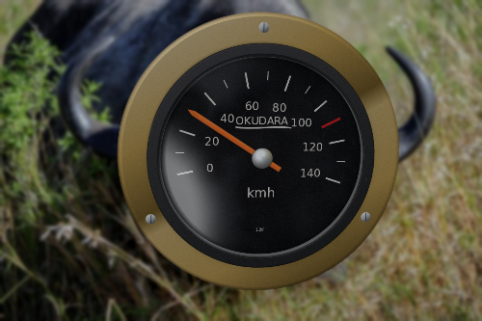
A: 30 km/h
